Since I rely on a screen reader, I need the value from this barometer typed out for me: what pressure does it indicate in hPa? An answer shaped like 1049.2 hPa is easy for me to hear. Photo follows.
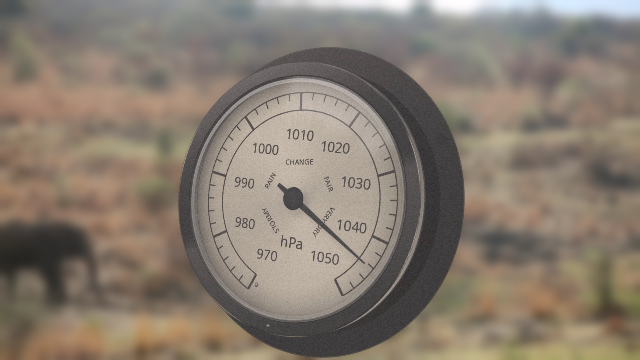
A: 1044 hPa
